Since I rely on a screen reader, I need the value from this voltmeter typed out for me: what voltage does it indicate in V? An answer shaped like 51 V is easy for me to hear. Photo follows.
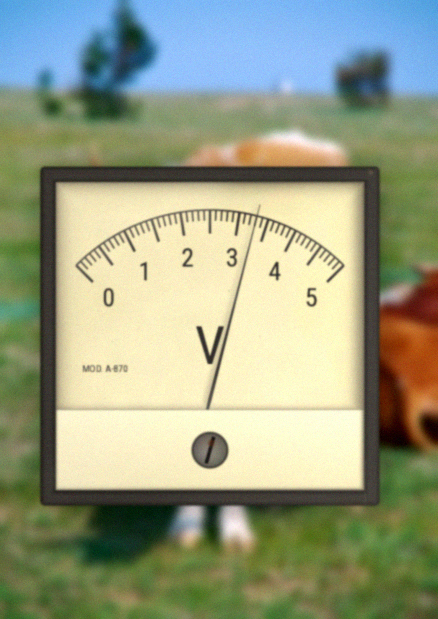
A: 3.3 V
